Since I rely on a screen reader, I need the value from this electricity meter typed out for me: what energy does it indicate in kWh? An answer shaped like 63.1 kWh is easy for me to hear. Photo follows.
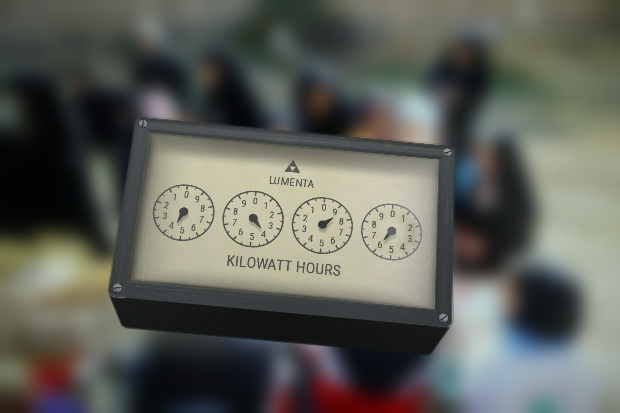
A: 4386 kWh
